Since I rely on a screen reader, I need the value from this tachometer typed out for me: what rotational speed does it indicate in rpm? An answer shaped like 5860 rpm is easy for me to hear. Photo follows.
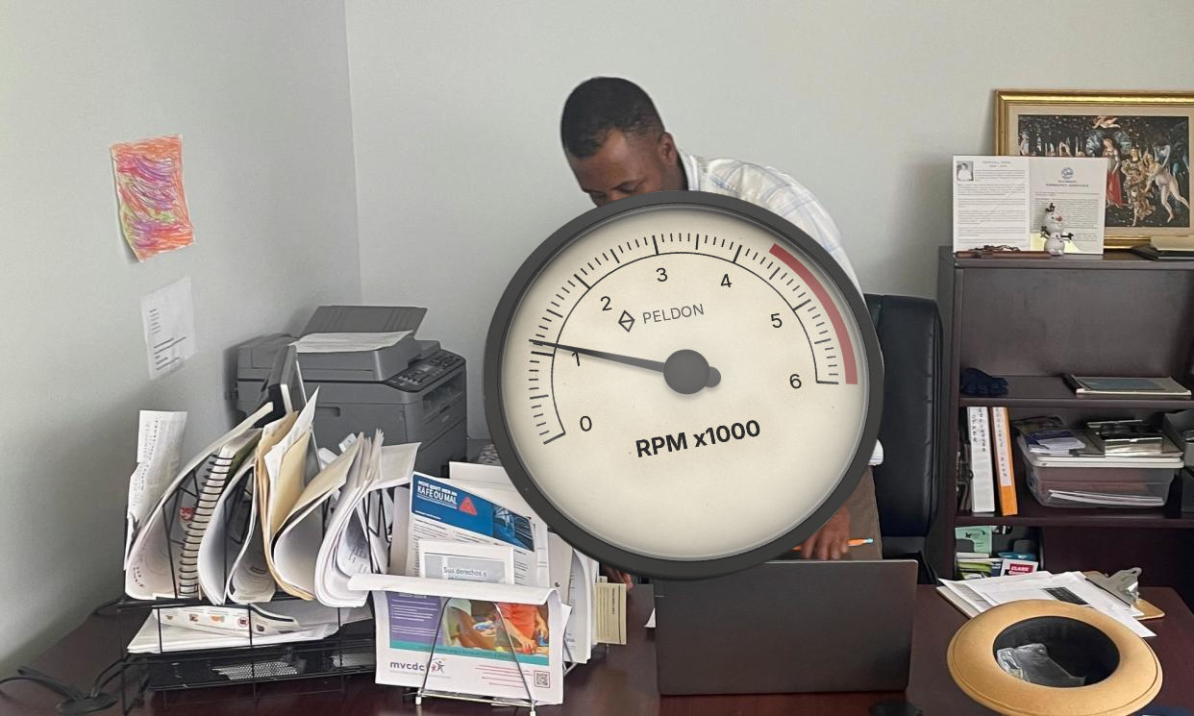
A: 1100 rpm
